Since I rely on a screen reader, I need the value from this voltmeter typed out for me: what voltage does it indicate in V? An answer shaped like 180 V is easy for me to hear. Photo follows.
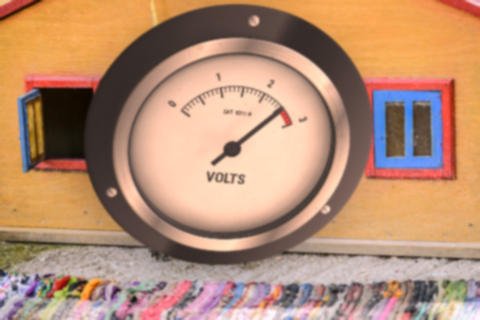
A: 2.5 V
